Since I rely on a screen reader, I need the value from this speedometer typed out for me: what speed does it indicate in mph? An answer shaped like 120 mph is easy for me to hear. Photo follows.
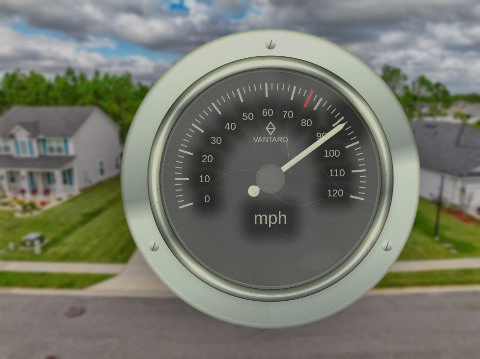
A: 92 mph
